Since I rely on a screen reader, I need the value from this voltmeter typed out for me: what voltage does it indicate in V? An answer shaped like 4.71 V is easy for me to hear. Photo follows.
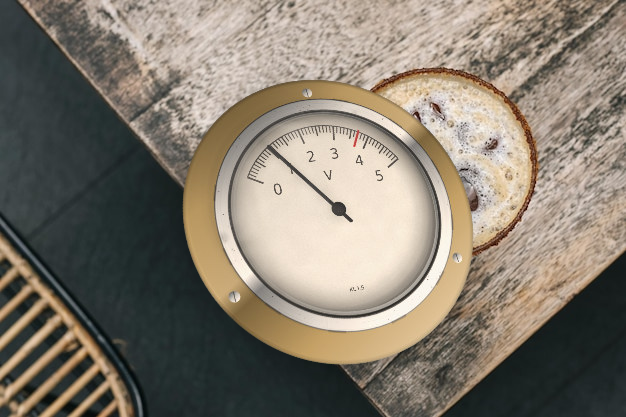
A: 1 V
